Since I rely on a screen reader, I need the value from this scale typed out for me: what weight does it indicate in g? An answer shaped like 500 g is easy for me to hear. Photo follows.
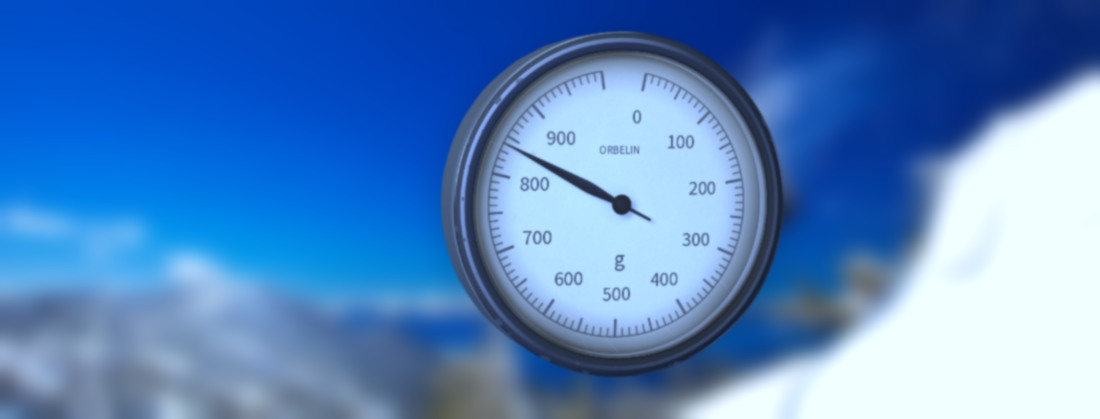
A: 840 g
